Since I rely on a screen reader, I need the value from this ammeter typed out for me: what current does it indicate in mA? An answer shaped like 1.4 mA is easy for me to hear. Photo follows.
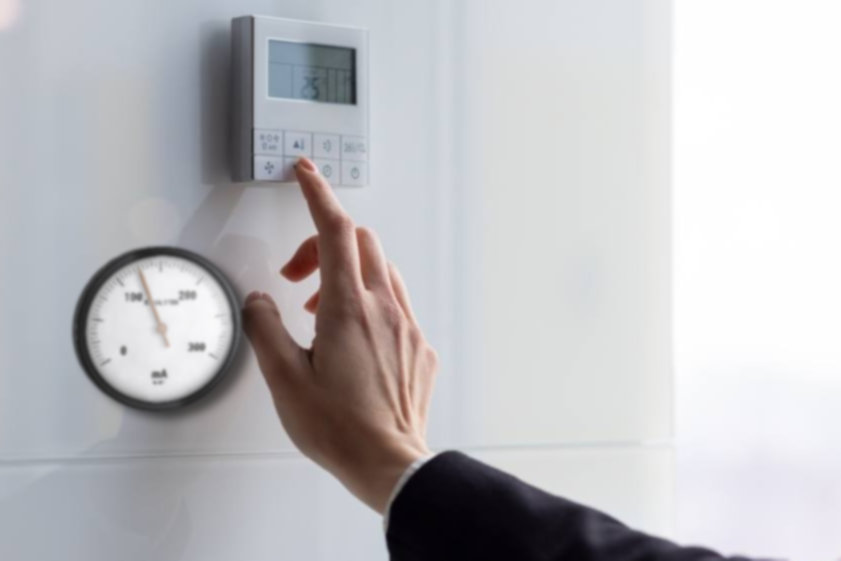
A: 125 mA
